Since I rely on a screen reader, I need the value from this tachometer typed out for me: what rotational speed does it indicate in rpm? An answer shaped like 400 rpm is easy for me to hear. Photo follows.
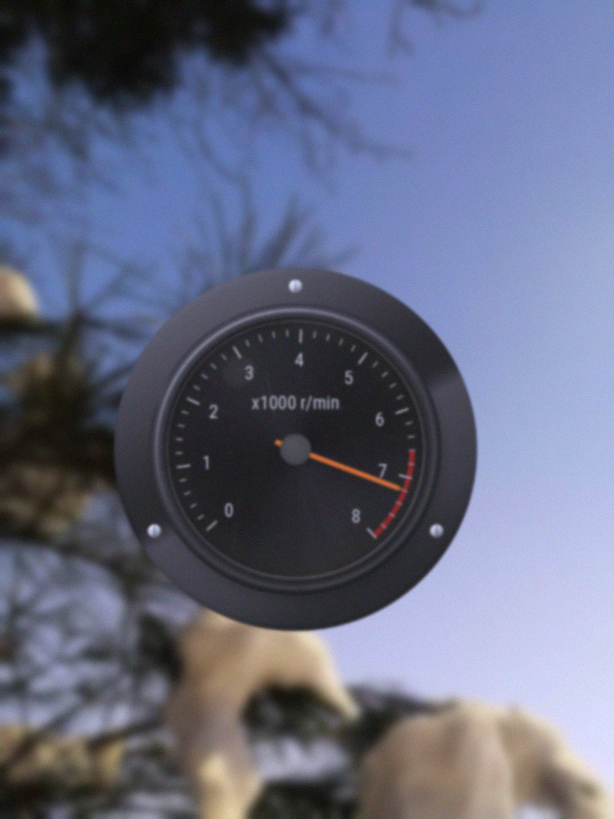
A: 7200 rpm
